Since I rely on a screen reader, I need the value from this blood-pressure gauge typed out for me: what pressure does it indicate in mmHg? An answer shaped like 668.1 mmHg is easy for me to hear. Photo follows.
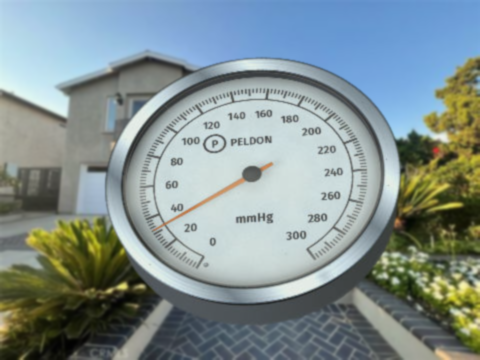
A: 30 mmHg
